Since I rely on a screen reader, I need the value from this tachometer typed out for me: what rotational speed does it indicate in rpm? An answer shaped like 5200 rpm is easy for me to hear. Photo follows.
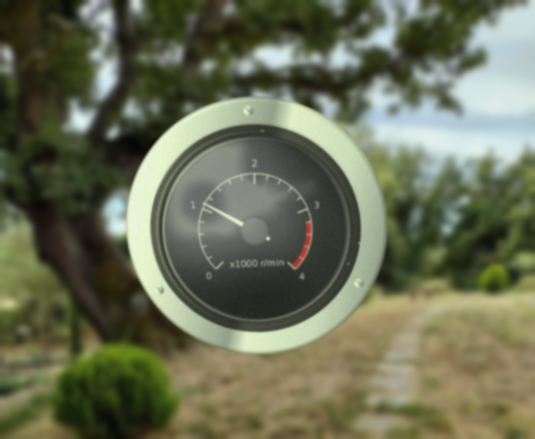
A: 1100 rpm
